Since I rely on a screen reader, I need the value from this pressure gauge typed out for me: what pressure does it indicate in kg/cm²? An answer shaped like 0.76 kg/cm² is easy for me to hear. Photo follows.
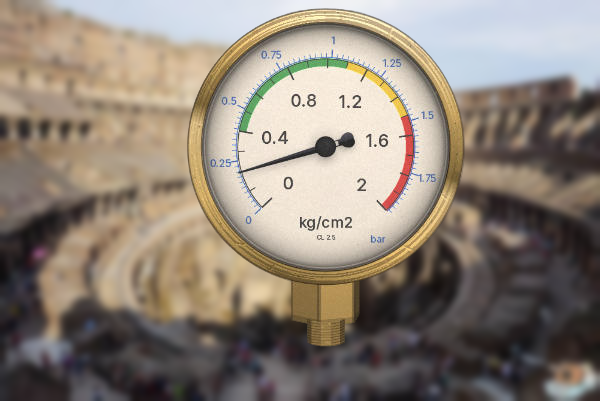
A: 0.2 kg/cm²
